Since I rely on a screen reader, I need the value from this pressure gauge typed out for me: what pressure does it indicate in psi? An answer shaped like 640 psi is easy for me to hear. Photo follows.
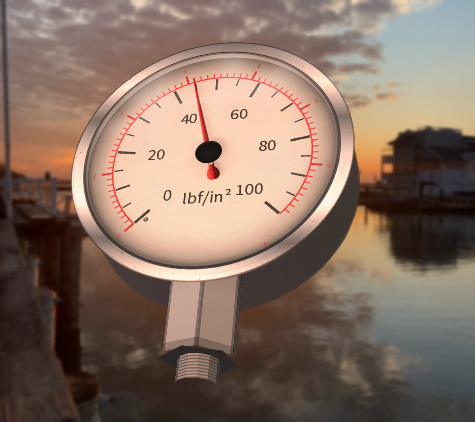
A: 45 psi
